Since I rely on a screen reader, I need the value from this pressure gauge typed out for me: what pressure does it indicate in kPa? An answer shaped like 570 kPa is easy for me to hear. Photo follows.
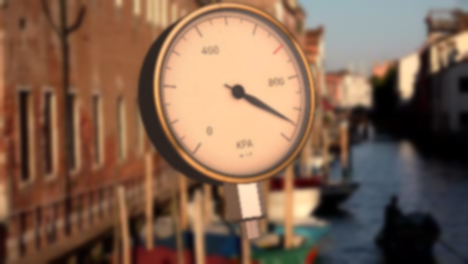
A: 950 kPa
